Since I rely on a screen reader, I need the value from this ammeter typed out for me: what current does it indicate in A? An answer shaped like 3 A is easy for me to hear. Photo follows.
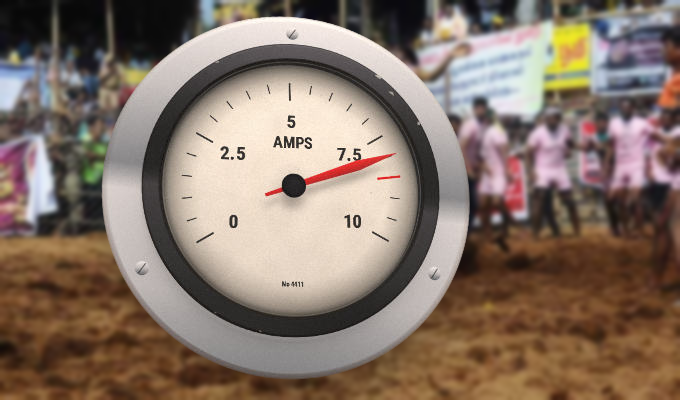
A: 8 A
